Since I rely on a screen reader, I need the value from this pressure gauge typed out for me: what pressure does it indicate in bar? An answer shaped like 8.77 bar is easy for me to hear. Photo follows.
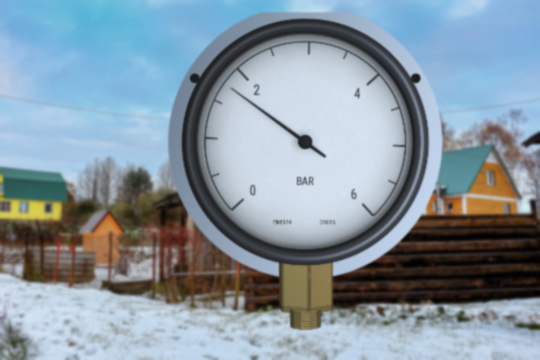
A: 1.75 bar
